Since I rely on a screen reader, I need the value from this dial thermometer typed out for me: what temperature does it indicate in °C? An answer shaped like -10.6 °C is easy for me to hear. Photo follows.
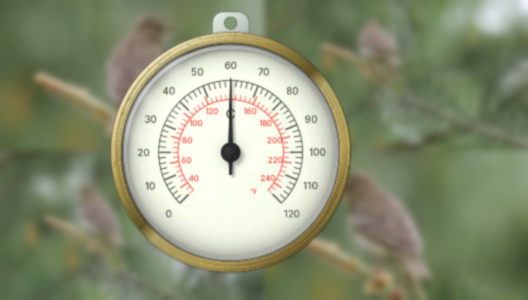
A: 60 °C
